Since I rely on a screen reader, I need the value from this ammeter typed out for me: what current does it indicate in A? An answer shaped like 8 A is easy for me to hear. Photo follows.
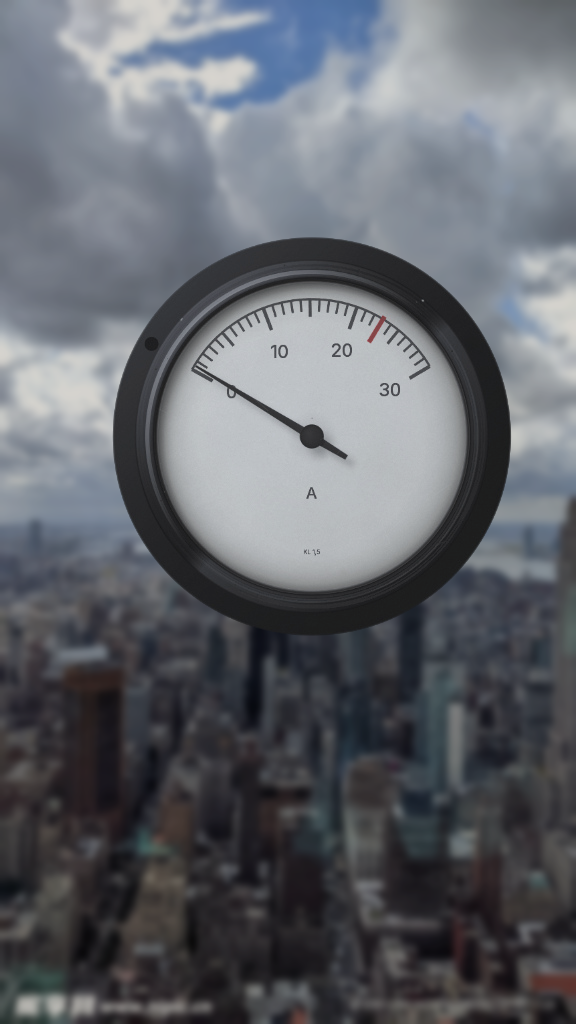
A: 0.5 A
